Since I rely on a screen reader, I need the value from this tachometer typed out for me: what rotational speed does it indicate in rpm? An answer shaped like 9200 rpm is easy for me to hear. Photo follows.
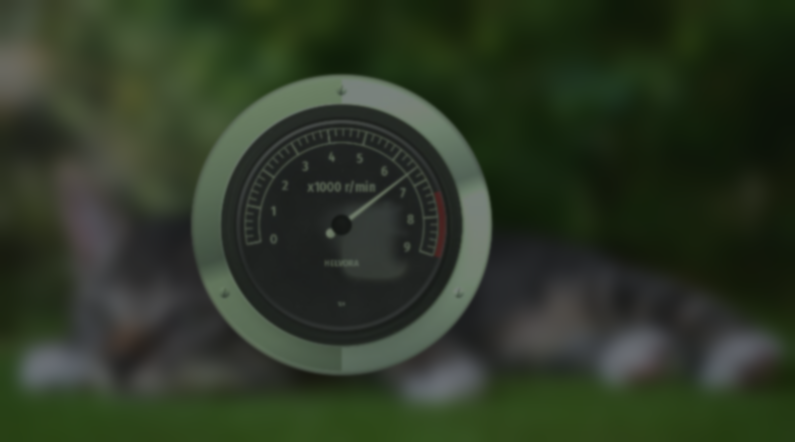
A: 6600 rpm
